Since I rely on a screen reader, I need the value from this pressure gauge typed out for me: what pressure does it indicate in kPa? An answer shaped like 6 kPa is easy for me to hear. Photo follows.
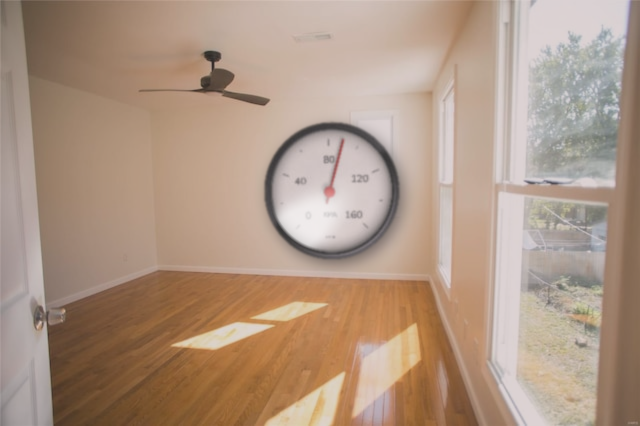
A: 90 kPa
